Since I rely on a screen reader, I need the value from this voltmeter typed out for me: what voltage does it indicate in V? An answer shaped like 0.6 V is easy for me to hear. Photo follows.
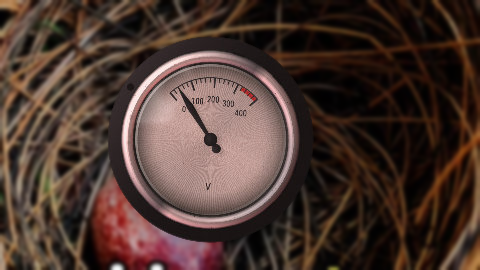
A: 40 V
